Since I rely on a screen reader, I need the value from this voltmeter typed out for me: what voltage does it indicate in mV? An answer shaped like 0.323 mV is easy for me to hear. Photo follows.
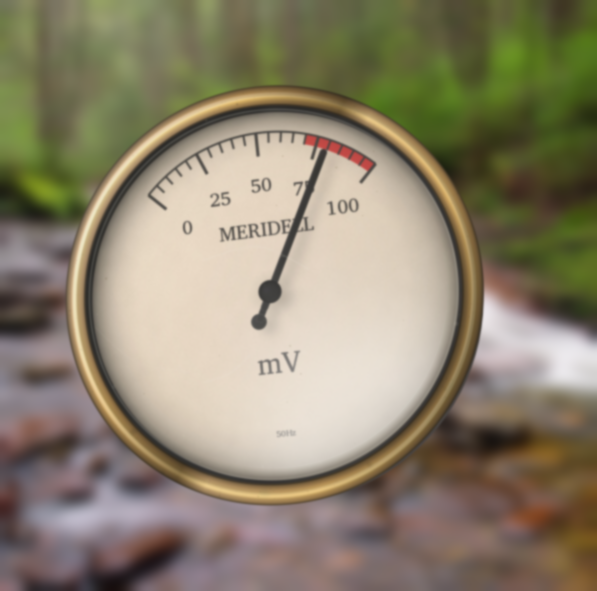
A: 80 mV
